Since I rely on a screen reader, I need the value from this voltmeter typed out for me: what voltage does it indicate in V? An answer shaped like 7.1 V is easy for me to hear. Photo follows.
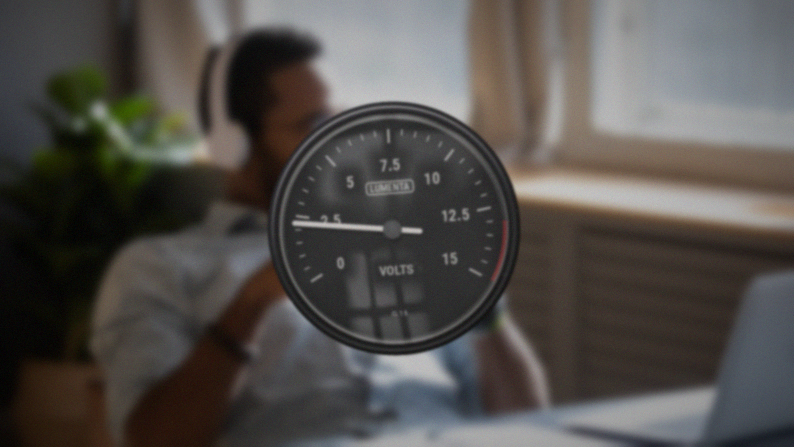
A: 2.25 V
